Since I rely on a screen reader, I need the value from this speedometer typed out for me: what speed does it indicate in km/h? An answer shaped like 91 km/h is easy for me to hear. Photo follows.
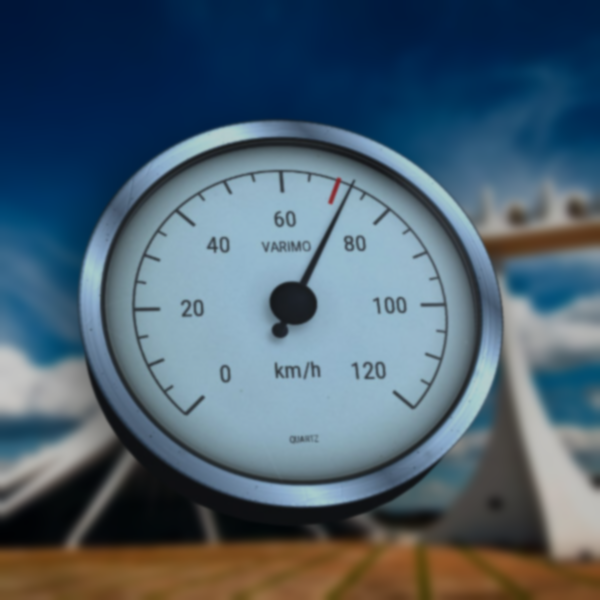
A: 72.5 km/h
